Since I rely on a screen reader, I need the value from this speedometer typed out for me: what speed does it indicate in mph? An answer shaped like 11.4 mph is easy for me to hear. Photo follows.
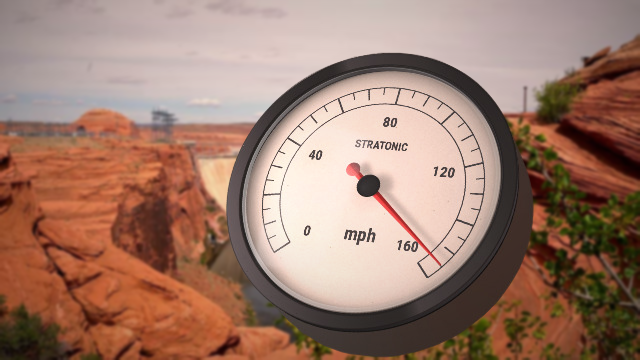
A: 155 mph
